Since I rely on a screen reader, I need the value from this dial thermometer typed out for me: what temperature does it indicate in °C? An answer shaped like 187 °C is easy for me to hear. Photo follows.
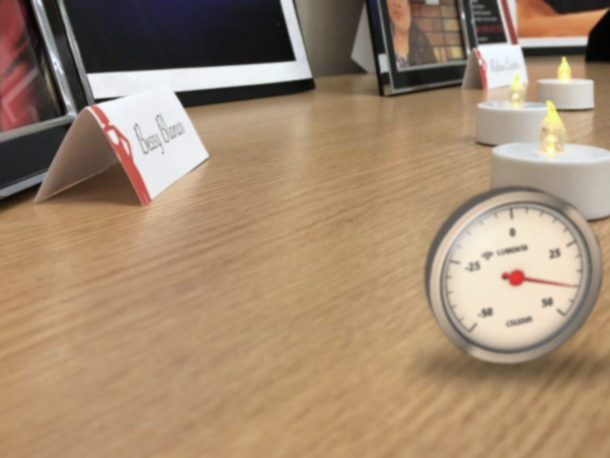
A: 40 °C
